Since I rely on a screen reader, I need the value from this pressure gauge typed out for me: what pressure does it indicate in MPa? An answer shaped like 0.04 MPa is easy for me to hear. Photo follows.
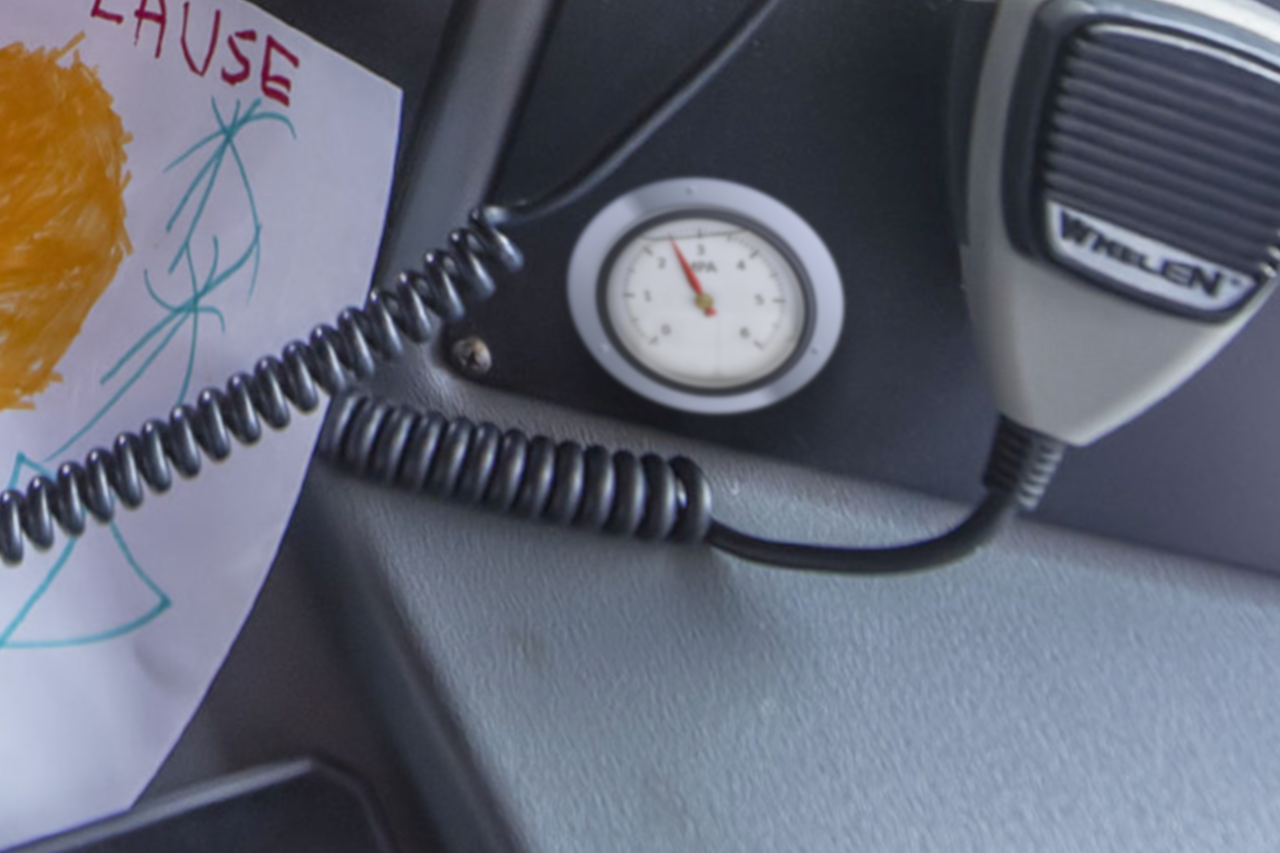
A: 2.5 MPa
